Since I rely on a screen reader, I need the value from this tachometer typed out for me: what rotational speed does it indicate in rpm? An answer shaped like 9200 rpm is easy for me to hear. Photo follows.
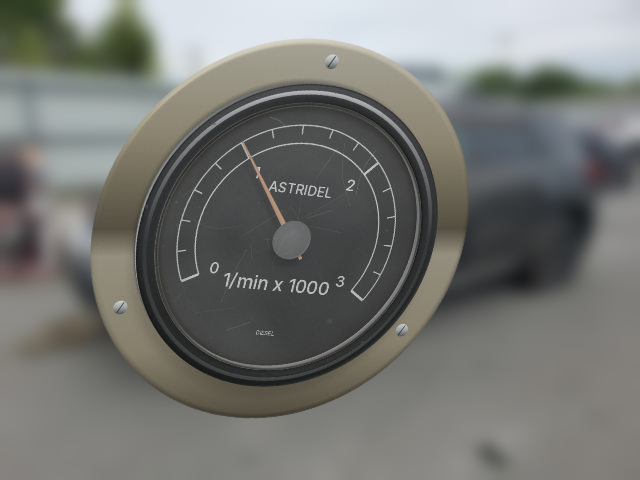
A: 1000 rpm
